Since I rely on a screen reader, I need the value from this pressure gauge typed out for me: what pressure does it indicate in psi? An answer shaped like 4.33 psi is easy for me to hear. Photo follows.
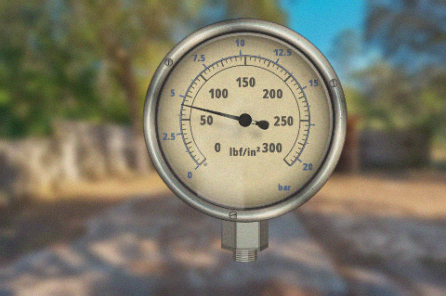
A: 65 psi
